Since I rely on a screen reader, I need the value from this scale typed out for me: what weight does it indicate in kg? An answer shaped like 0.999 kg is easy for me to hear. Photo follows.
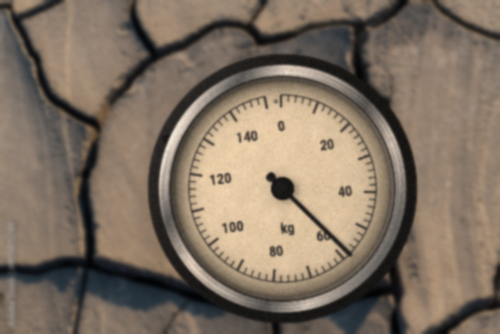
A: 58 kg
